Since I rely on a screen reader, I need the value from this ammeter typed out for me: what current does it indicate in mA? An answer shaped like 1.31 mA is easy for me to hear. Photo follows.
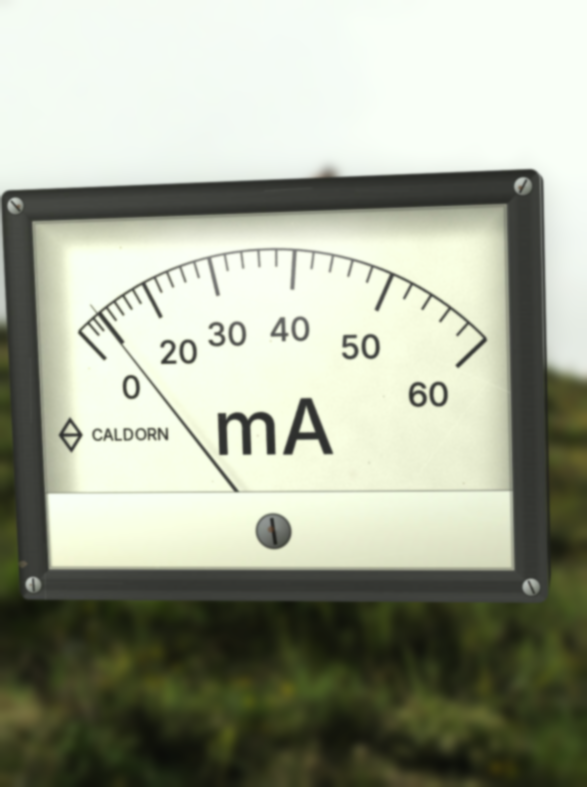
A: 10 mA
